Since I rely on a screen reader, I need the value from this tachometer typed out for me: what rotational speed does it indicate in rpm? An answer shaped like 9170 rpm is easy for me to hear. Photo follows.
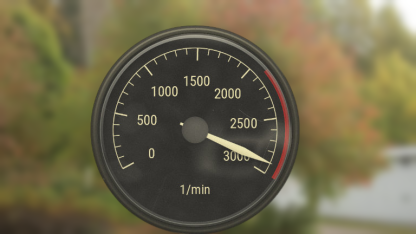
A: 2900 rpm
